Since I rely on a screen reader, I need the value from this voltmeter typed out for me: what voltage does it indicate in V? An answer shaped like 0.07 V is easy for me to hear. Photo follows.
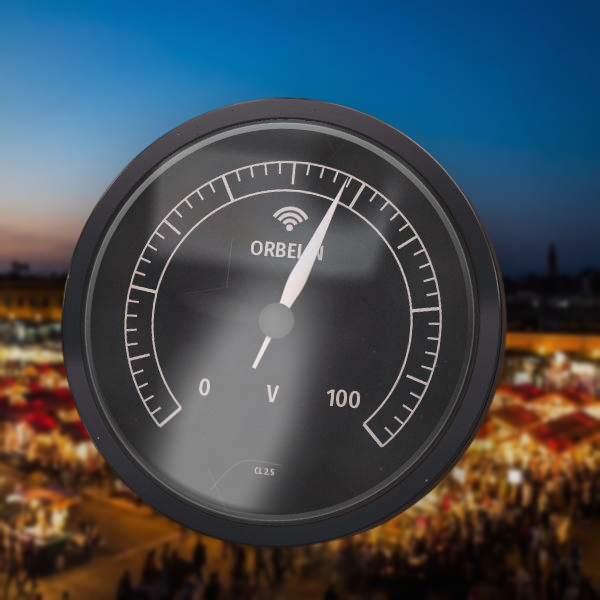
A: 58 V
